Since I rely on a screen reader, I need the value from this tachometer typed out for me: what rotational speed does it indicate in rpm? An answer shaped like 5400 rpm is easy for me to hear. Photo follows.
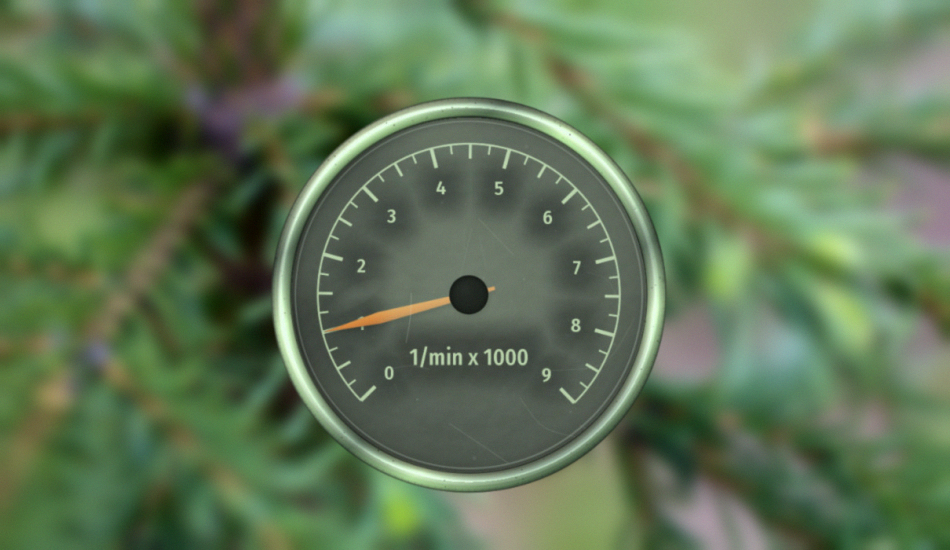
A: 1000 rpm
